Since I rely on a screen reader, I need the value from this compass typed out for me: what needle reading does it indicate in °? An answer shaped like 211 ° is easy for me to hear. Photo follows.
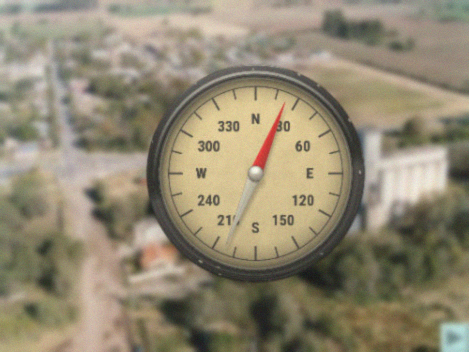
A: 22.5 °
